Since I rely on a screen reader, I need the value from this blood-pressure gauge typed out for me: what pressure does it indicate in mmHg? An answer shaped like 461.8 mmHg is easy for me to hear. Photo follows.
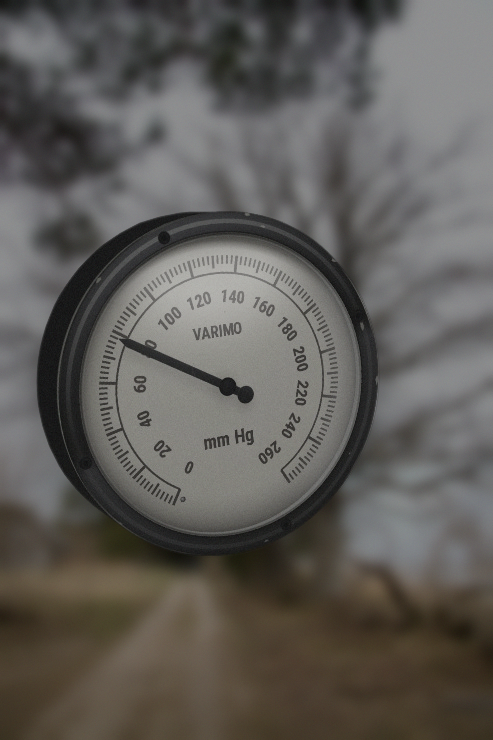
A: 78 mmHg
